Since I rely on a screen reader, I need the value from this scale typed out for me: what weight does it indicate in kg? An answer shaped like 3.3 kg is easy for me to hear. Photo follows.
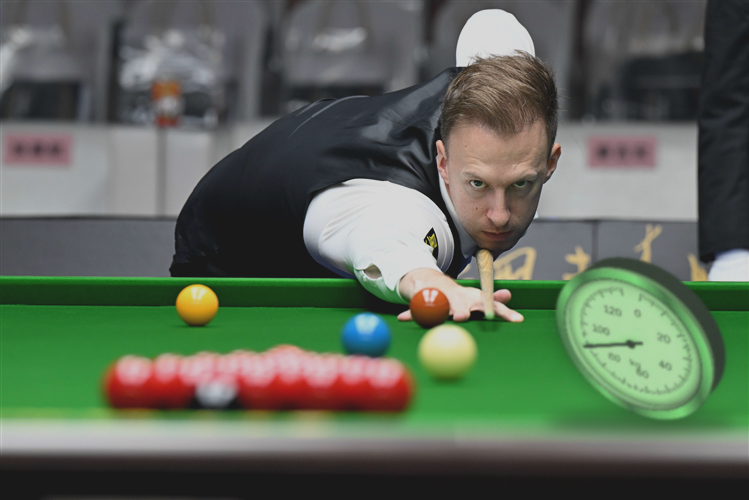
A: 90 kg
